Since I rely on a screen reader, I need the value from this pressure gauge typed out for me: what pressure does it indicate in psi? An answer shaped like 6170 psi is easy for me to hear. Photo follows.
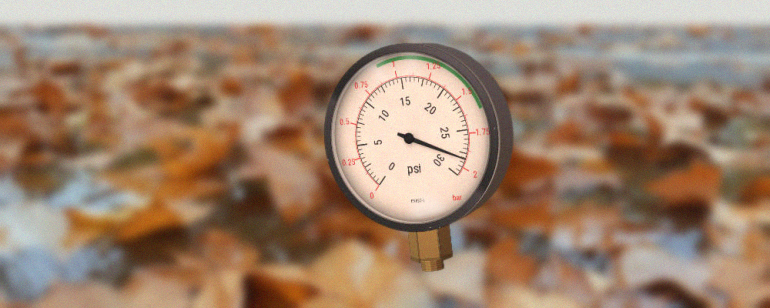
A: 28 psi
